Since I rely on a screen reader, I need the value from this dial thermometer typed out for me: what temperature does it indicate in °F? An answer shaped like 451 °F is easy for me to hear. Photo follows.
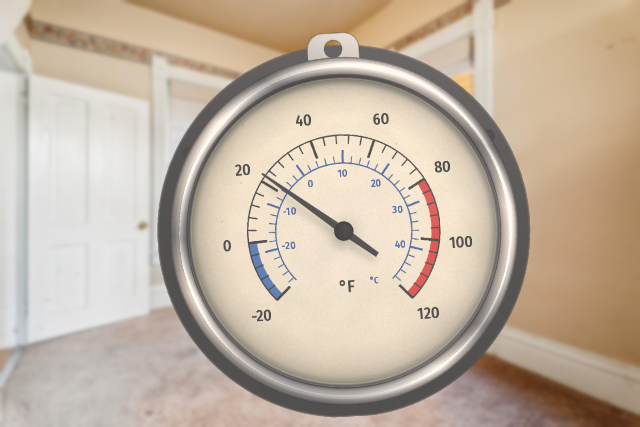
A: 22 °F
